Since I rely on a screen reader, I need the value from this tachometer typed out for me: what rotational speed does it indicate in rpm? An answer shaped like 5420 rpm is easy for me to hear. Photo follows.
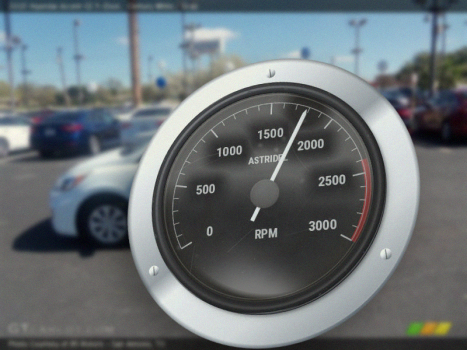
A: 1800 rpm
